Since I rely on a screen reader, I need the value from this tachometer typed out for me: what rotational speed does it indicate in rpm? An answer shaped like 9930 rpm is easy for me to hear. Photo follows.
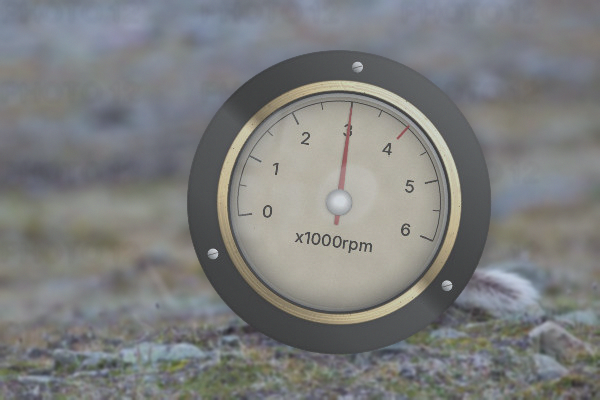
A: 3000 rpm
